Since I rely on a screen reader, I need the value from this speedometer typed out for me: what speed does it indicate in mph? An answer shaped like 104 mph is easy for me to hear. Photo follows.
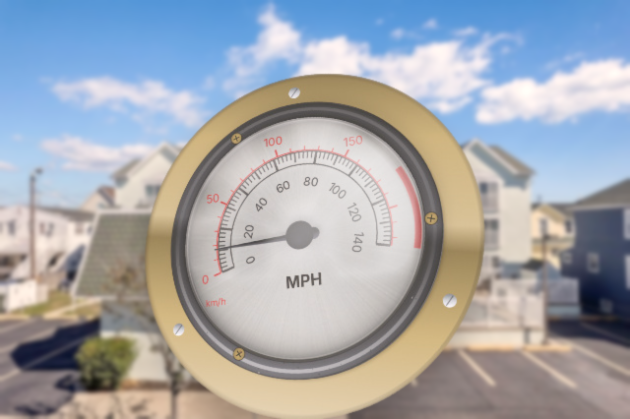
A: 10 mph
